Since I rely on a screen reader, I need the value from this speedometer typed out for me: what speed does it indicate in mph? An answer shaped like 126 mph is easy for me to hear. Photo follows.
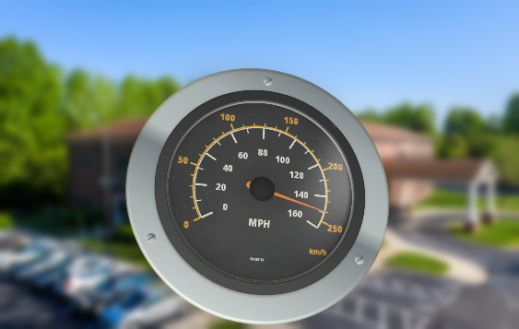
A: 150 mph
